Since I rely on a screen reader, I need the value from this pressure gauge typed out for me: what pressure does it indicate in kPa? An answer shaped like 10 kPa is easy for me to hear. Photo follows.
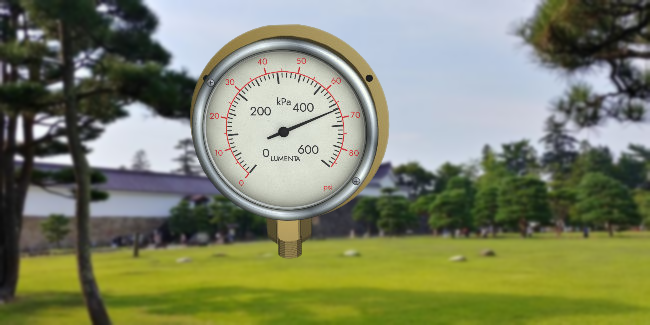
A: 460 kPa
